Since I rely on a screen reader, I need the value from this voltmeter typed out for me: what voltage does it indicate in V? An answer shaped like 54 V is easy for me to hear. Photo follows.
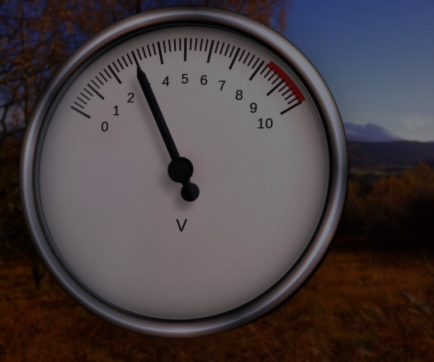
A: 3 V
